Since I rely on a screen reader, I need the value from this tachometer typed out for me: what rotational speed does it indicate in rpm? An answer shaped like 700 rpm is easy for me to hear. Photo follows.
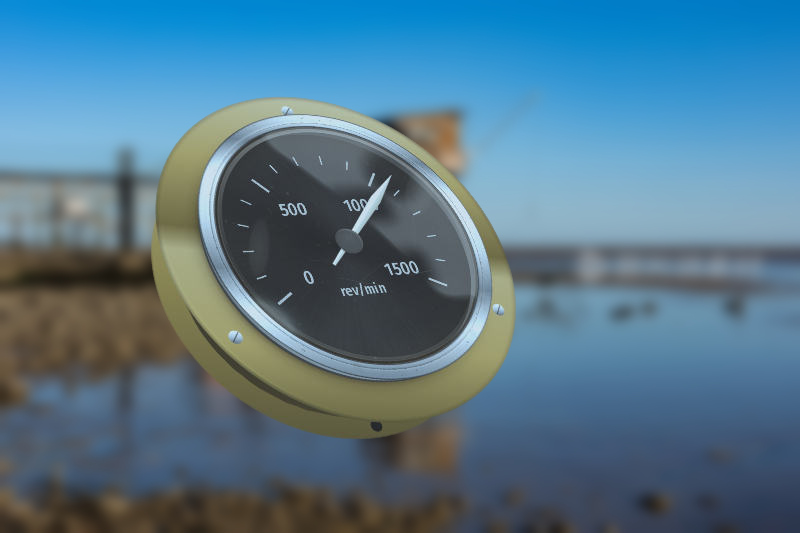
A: 1050 rpm
